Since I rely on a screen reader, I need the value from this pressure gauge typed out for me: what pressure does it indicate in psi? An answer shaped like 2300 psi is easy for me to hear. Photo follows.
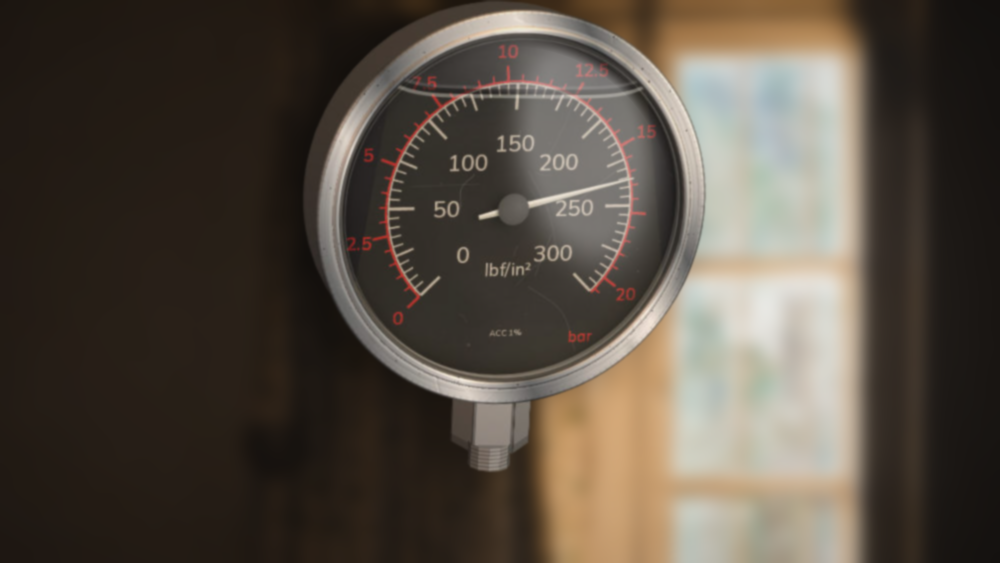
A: 235 psi
